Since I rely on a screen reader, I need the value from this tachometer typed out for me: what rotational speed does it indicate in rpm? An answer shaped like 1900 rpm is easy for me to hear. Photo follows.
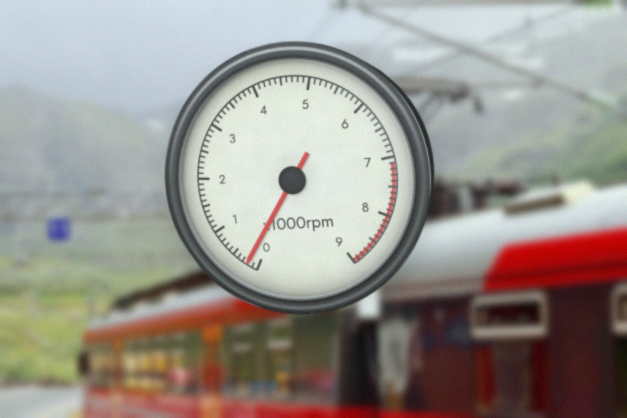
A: 200 rpm
